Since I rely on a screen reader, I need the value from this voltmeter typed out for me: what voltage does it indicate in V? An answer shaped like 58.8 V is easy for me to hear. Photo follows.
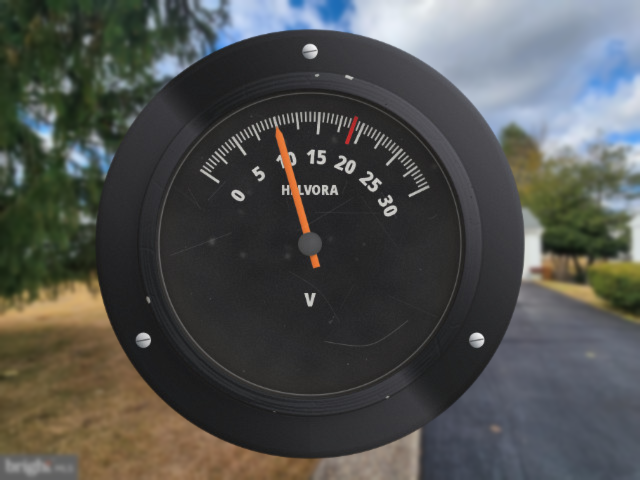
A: 10 V
